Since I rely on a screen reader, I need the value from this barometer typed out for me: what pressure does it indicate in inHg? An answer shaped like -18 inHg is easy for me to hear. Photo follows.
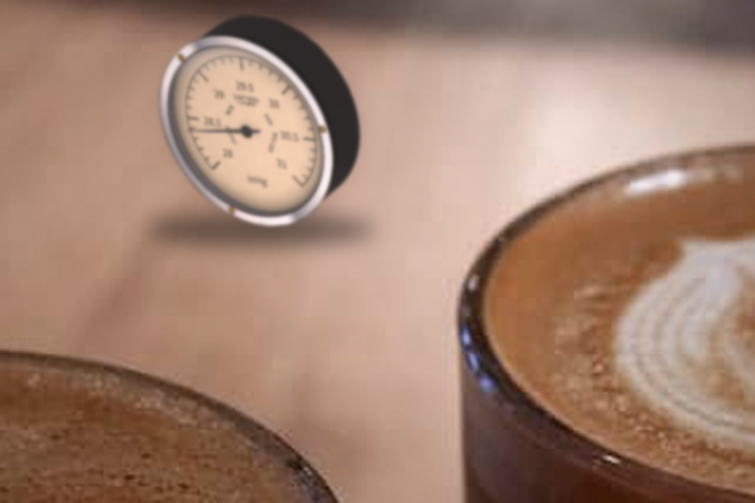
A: 28.4 inHg
